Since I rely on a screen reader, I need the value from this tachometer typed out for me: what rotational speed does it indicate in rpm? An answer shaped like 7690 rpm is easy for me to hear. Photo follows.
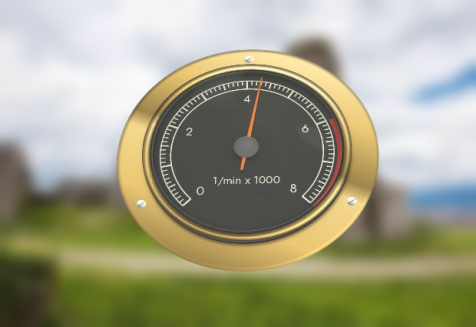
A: 4300 rpm
